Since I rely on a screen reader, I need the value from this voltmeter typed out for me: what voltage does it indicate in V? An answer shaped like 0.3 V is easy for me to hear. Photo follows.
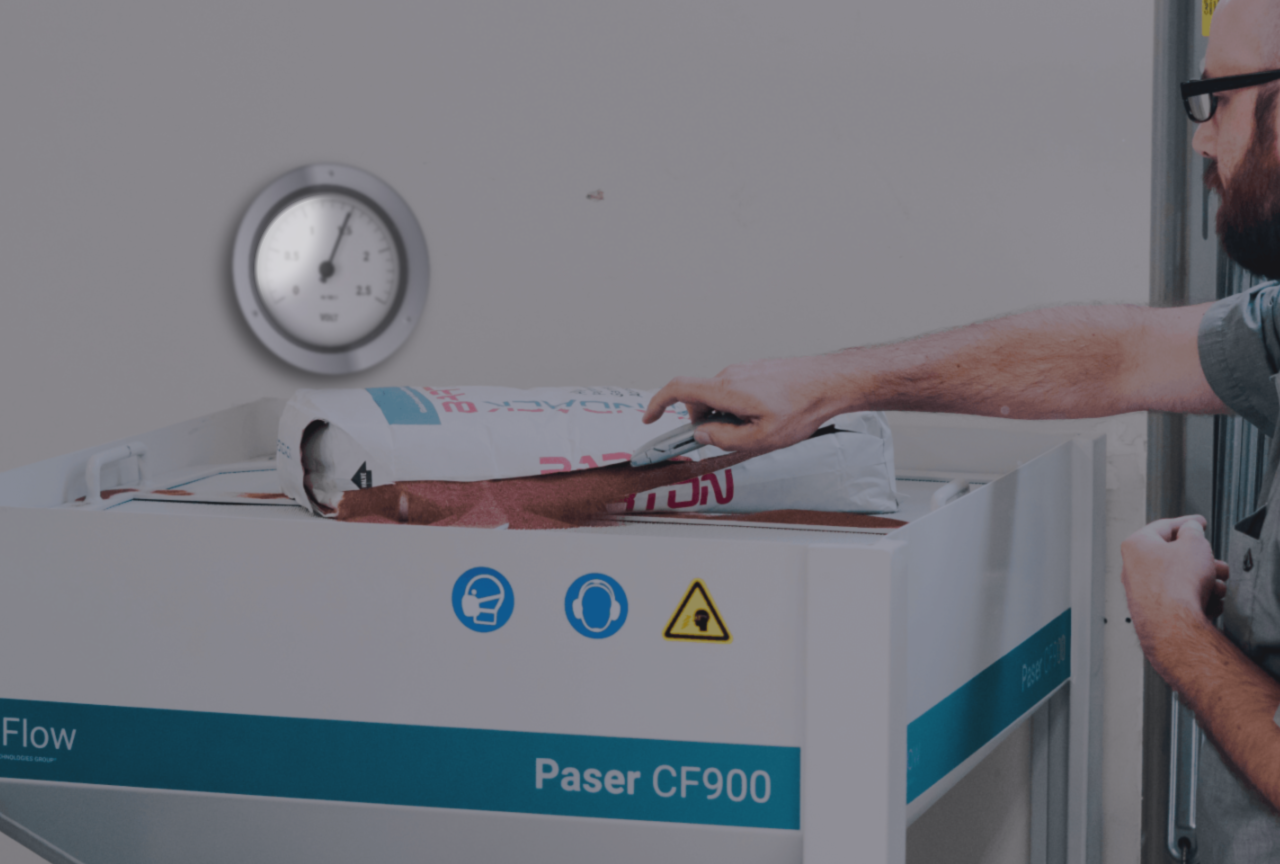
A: 1.5 V
